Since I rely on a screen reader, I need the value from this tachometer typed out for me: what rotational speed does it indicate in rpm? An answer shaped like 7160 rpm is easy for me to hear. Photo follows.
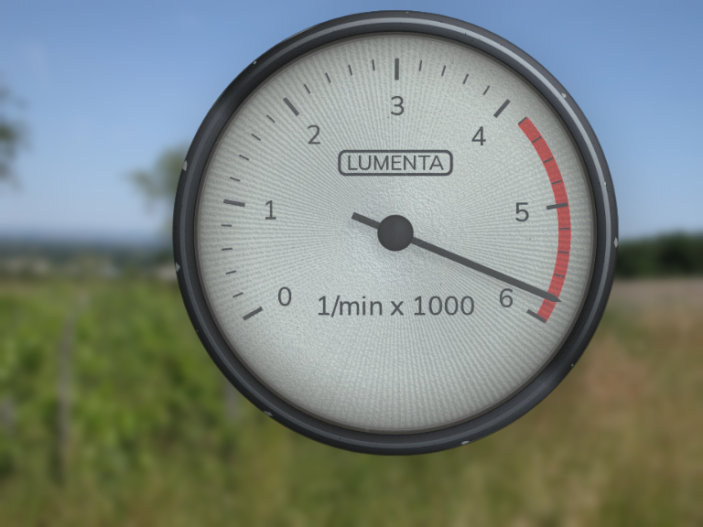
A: 5800 rpm
